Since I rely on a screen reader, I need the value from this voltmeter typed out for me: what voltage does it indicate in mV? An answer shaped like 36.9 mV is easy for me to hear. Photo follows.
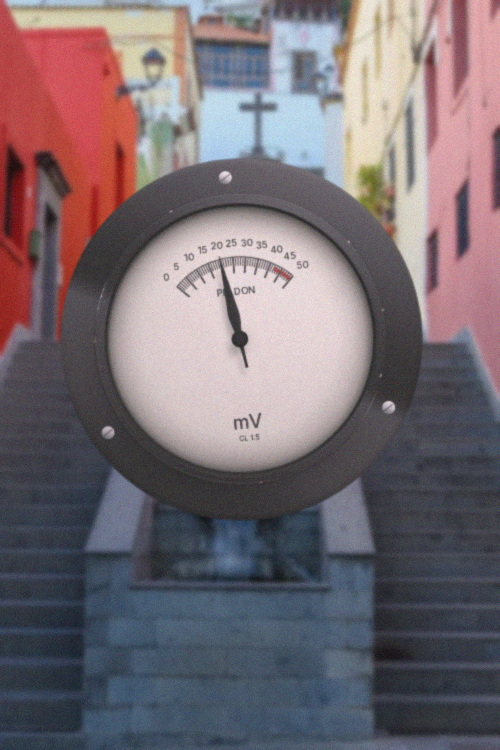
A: 20 mV
